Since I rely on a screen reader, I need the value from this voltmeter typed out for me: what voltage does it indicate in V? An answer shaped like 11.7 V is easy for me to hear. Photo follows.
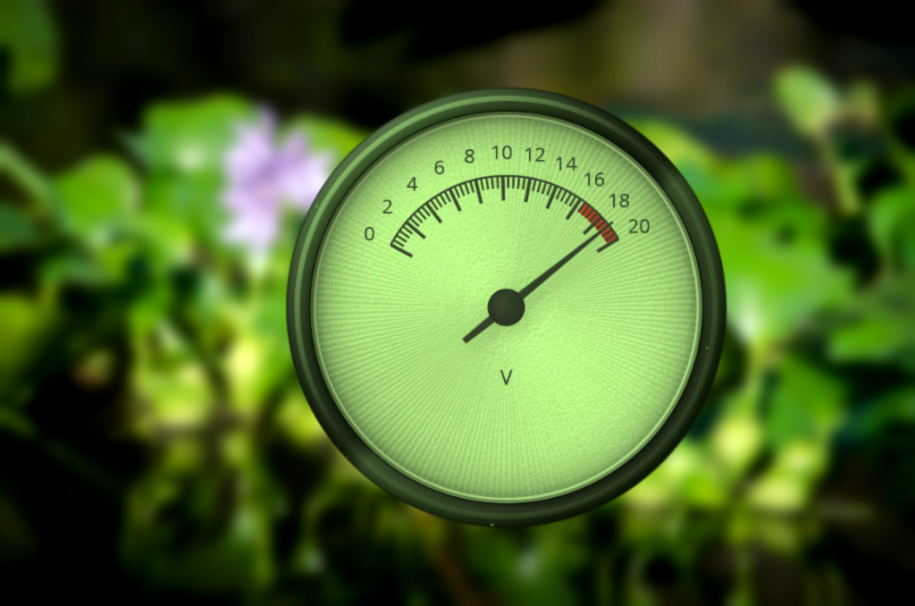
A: 18.8 V
